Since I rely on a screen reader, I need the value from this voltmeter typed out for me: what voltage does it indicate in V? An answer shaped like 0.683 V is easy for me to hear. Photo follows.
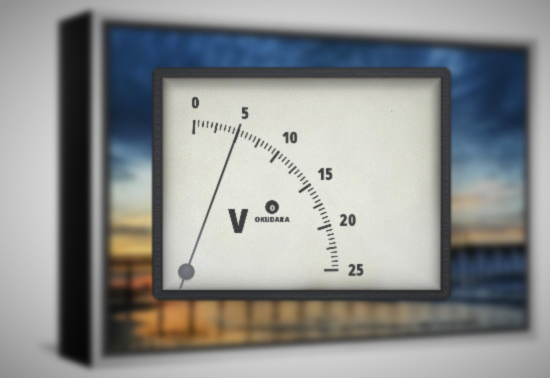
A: 5 V
